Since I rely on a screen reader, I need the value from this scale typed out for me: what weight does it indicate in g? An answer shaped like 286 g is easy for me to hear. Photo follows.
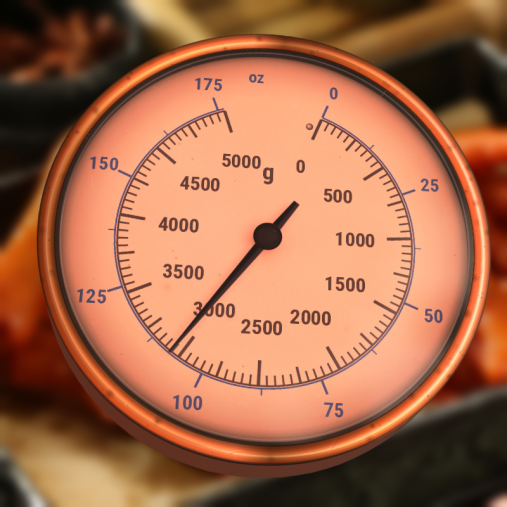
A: 3050 g
